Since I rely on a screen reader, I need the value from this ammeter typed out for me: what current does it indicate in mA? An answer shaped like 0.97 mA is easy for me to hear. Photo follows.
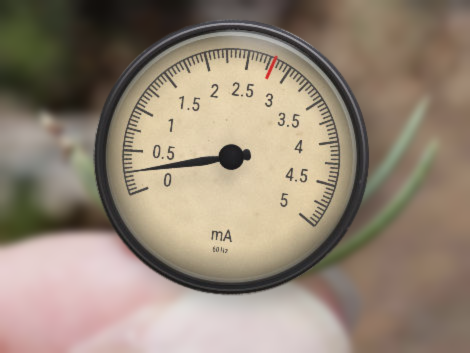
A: 0.25 mA
